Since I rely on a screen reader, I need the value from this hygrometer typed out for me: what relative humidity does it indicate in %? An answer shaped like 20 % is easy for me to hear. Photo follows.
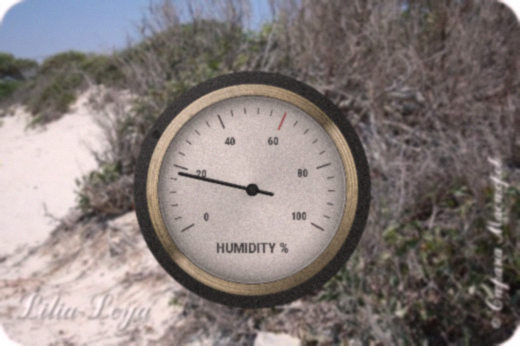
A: 18 %
